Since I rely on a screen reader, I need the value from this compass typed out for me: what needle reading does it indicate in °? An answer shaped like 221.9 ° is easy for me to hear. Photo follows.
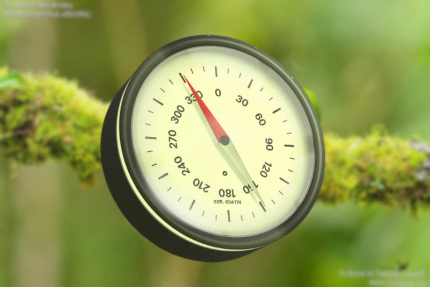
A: 330 °
